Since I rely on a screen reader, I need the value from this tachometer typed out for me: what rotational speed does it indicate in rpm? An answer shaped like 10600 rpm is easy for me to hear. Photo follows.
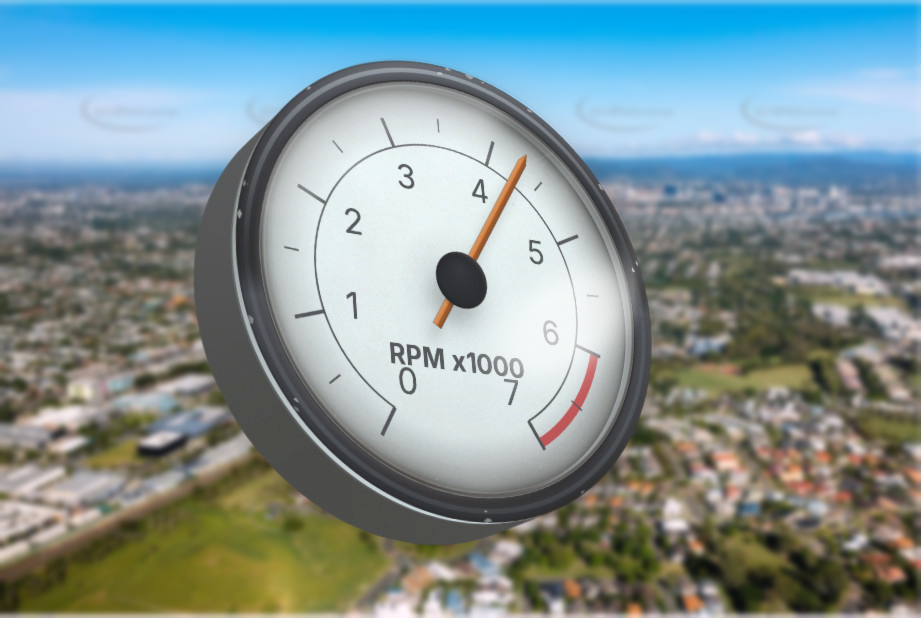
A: 4250 rpm
